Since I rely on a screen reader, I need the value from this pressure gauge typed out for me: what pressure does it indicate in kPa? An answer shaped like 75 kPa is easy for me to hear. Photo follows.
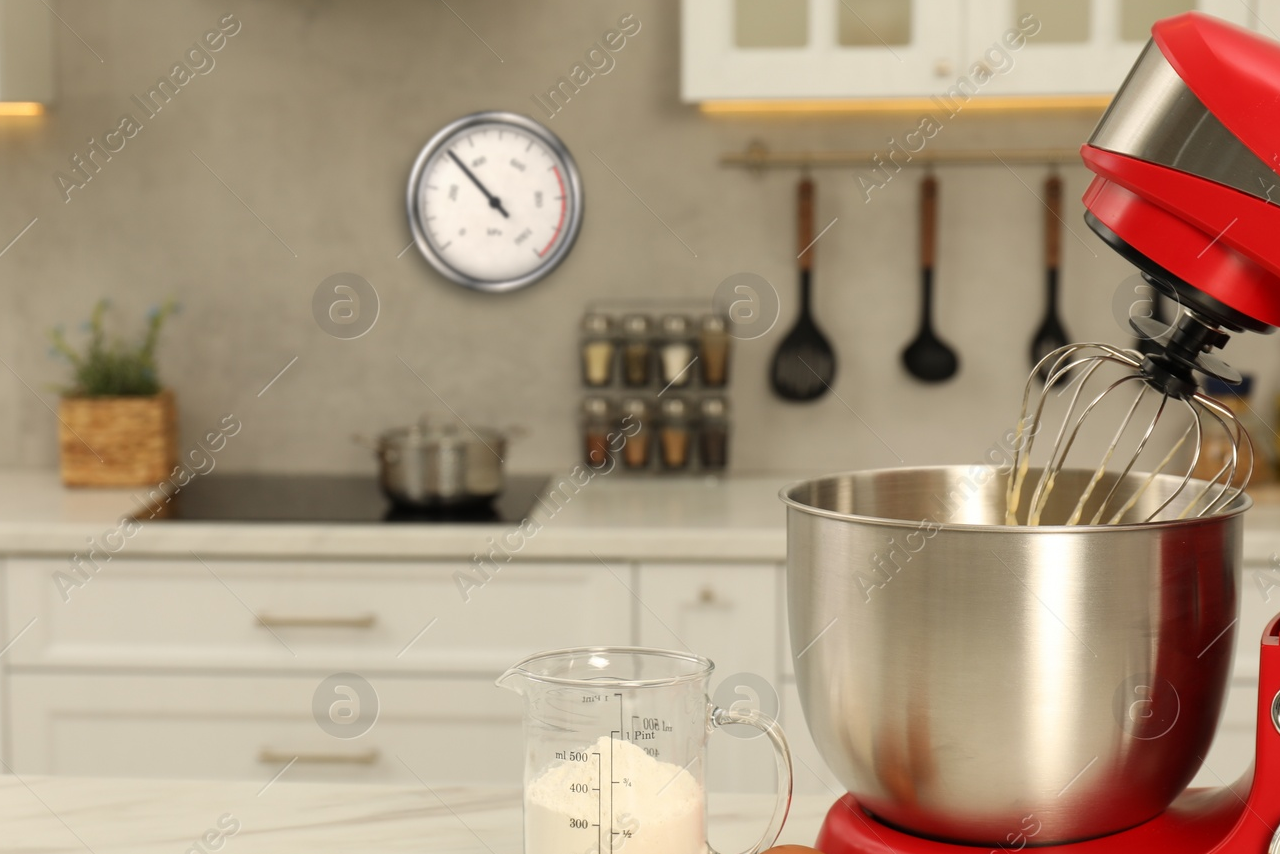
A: 325 kPa
